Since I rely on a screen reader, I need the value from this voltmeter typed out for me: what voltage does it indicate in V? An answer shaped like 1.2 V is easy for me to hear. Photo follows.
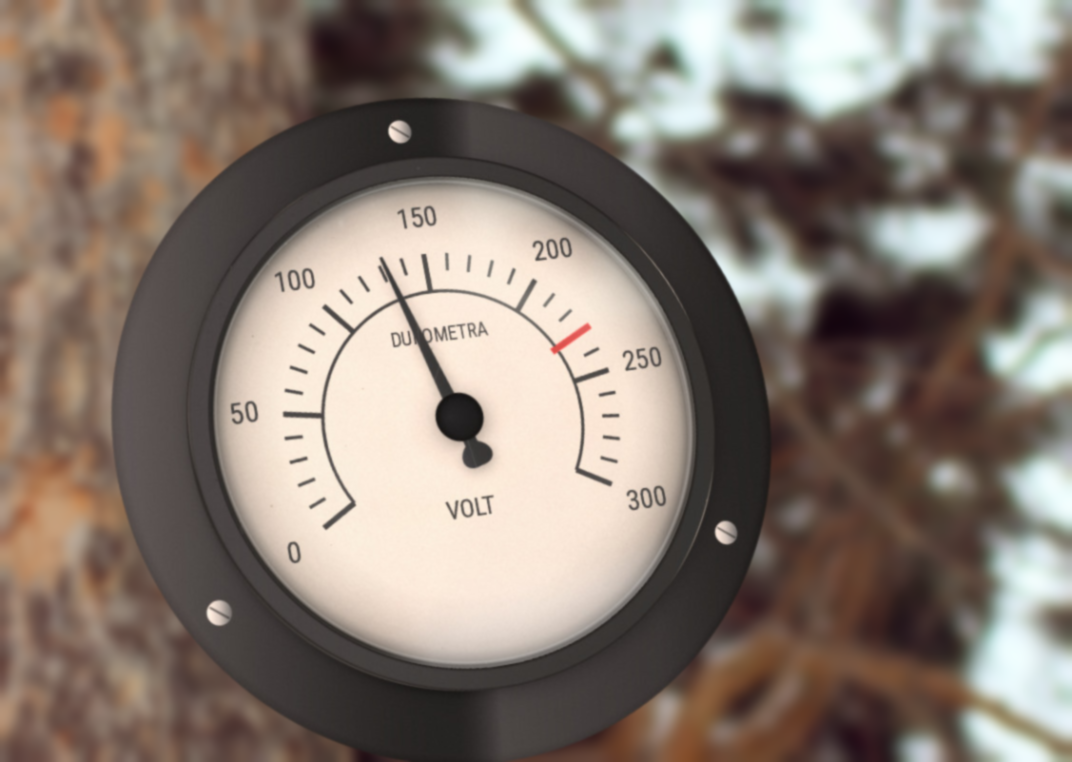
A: 130 V
